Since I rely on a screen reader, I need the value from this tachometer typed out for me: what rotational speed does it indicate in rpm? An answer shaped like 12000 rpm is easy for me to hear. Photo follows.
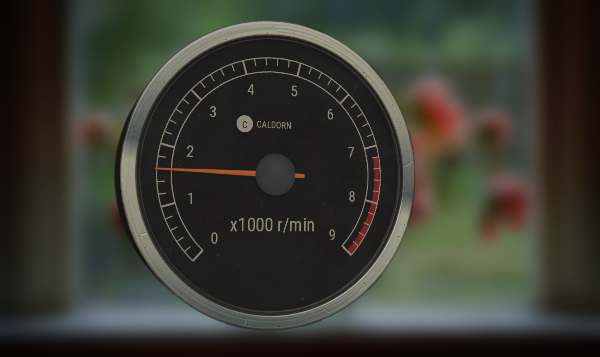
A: 1600 rpm
